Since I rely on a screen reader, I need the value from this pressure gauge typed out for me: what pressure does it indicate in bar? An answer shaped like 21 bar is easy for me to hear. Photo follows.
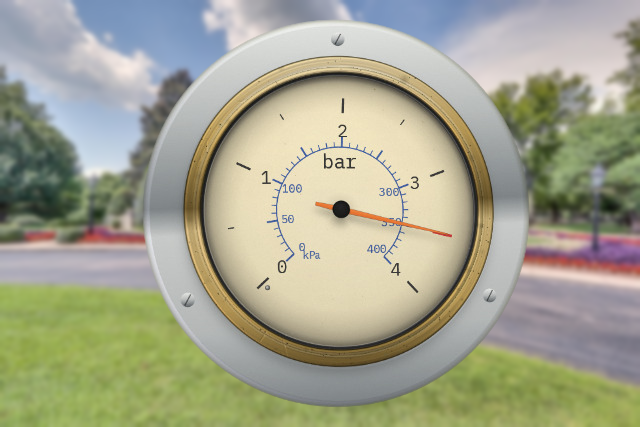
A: 3.5 bar
